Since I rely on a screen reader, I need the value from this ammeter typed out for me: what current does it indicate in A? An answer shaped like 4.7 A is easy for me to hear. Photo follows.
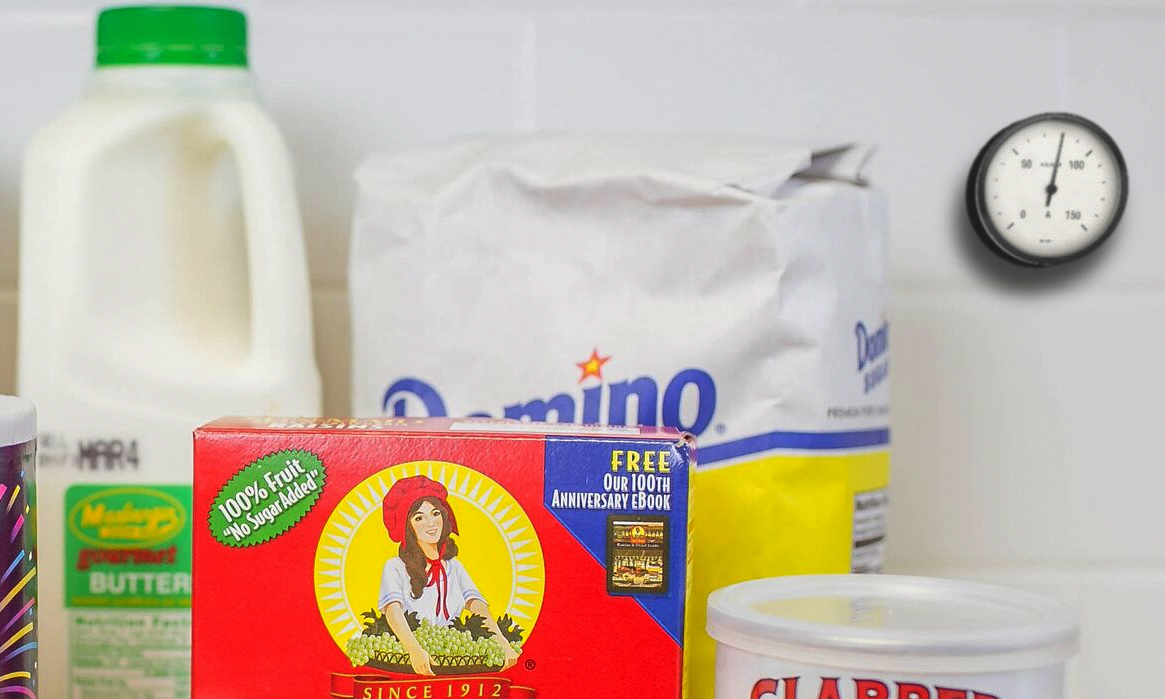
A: 80 A
